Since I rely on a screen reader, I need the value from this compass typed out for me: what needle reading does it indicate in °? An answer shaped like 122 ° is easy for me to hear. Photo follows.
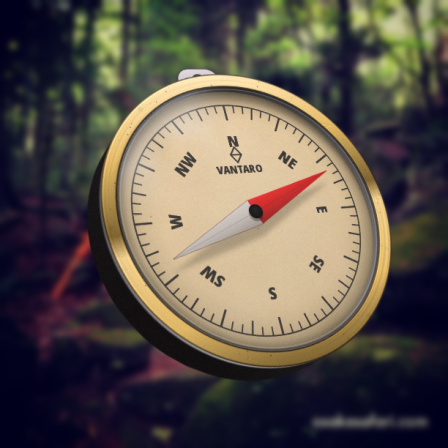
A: 67.5 °
